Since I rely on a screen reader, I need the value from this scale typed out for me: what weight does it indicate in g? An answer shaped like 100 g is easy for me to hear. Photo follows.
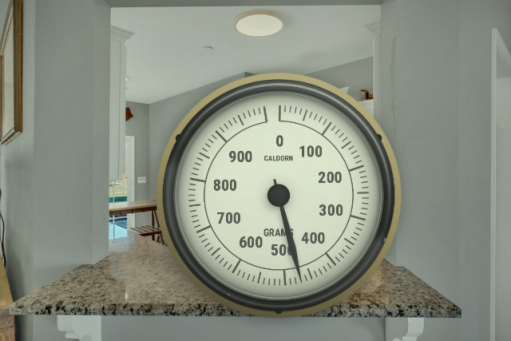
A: 470 g
